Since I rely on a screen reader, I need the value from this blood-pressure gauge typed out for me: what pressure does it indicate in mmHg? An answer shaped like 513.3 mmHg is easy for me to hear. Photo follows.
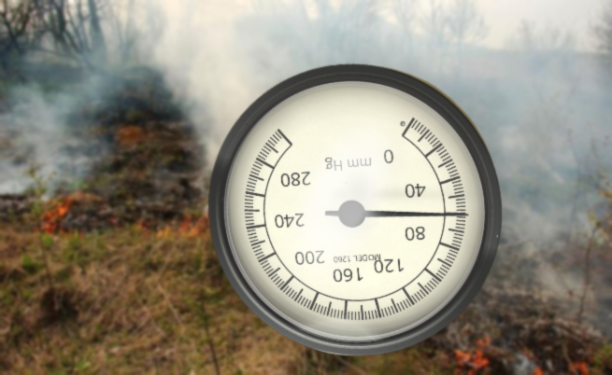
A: 60 mmHg
